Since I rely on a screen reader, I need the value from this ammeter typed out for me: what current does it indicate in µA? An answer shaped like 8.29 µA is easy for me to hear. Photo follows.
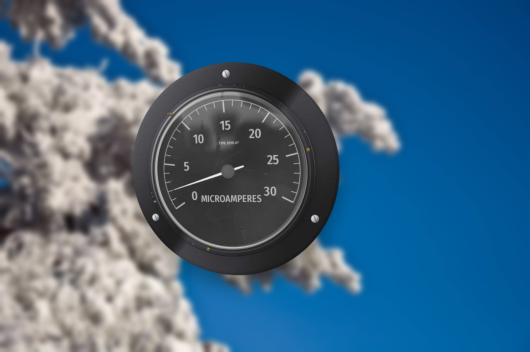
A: 2 µA
